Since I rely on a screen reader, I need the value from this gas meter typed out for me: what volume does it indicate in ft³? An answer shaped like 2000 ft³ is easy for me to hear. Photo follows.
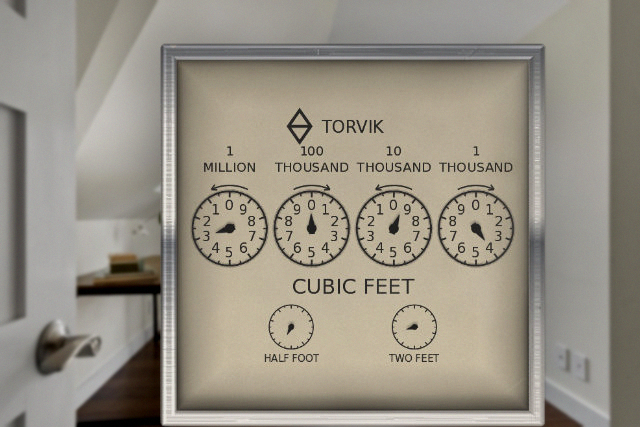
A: 299400 ft³
